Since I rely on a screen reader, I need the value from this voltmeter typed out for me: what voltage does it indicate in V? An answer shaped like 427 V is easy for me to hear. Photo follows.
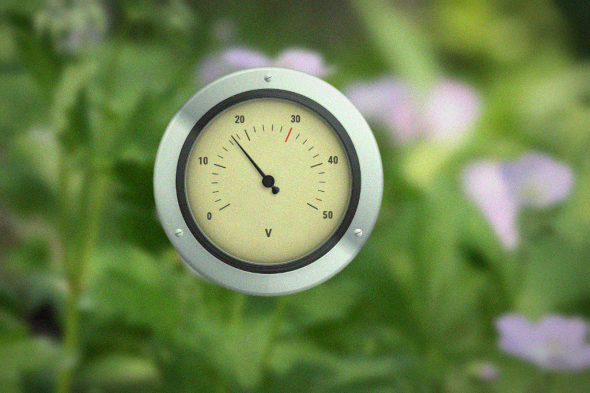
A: 17 V
